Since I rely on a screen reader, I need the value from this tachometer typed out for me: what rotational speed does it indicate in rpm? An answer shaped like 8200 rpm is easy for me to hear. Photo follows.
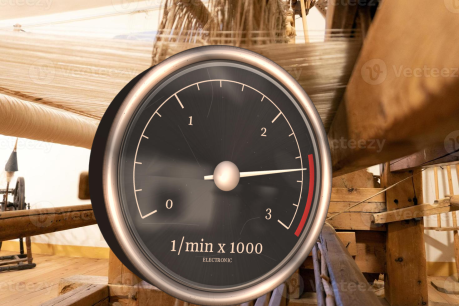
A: 2500 rpm
